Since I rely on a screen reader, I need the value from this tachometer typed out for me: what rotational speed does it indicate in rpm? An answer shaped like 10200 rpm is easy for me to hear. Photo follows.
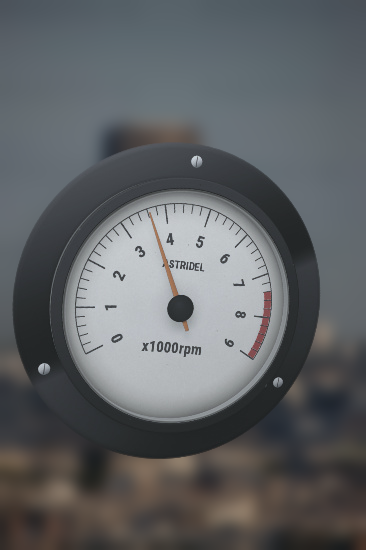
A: 3600 rpm
